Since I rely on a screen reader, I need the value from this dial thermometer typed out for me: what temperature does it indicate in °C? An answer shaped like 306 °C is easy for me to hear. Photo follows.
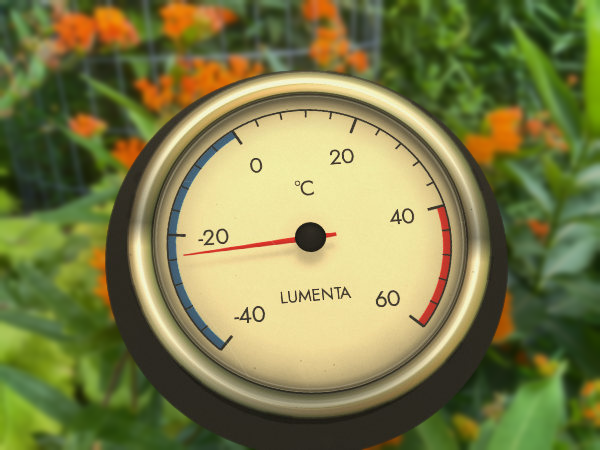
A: -24 °C
